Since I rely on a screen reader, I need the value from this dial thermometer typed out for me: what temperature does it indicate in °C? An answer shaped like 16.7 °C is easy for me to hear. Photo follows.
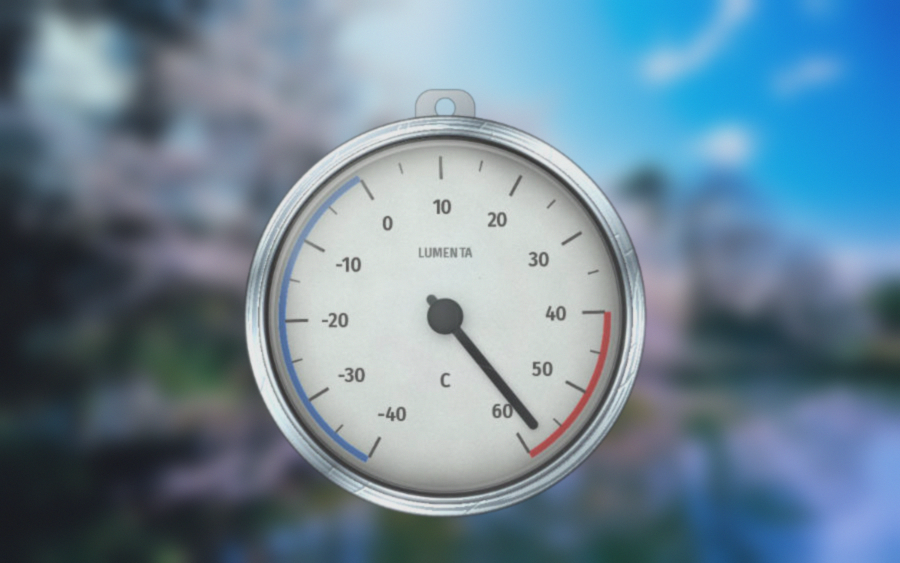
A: 57.5 °C
